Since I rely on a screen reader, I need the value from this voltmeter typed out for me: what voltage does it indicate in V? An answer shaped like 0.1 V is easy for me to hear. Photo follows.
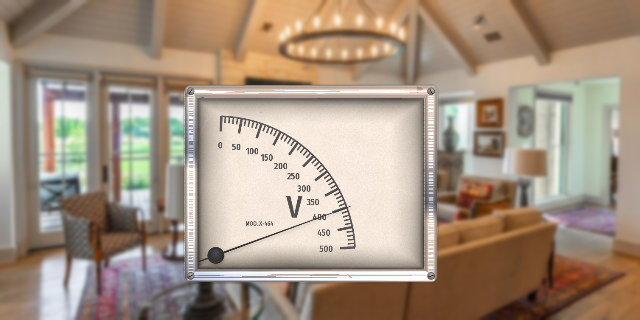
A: 400 V
